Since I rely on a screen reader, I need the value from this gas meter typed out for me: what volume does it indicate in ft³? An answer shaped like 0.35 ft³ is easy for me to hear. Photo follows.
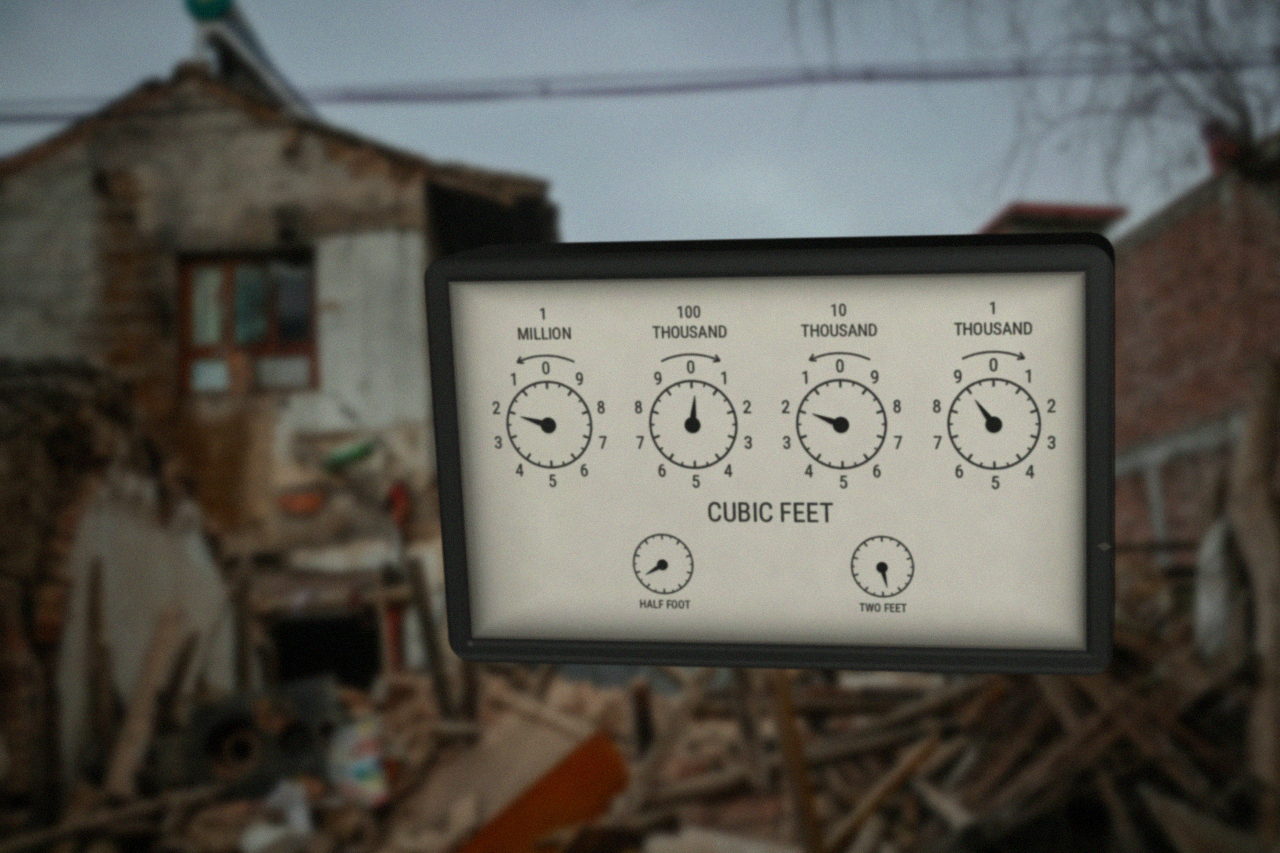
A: 201900 ft³
